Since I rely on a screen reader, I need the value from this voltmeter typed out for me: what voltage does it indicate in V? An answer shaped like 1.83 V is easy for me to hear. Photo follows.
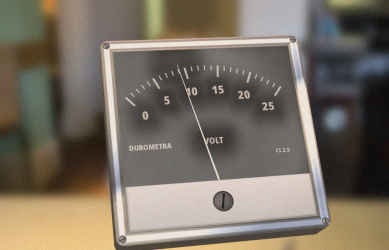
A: 9 V
